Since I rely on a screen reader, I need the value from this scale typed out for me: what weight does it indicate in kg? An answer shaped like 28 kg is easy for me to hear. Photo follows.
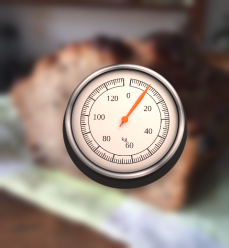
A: 10 kg
